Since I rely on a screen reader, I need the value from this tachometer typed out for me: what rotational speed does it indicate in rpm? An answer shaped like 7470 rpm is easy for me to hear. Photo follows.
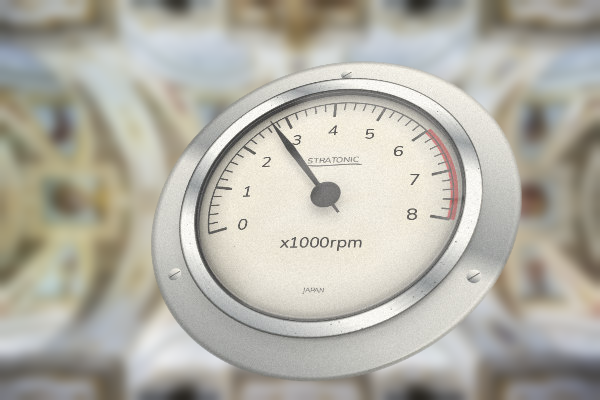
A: 2700 rpm
